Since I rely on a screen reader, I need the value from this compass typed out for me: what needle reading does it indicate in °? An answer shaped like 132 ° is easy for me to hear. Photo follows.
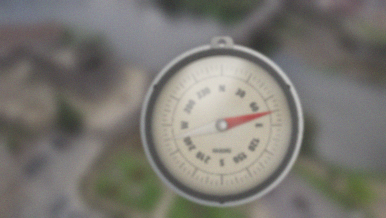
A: 75 °
